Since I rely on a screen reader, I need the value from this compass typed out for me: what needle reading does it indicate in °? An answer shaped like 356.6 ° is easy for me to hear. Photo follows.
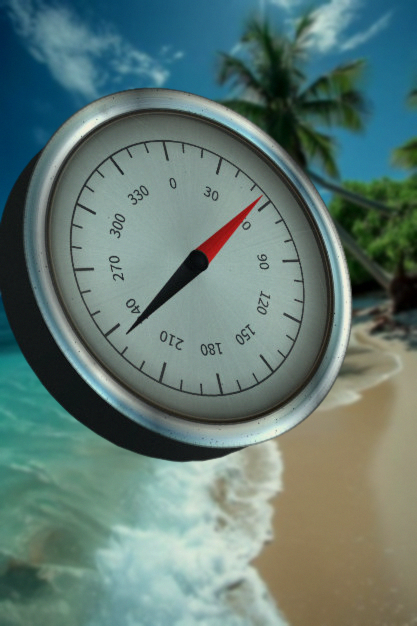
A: 55 °
